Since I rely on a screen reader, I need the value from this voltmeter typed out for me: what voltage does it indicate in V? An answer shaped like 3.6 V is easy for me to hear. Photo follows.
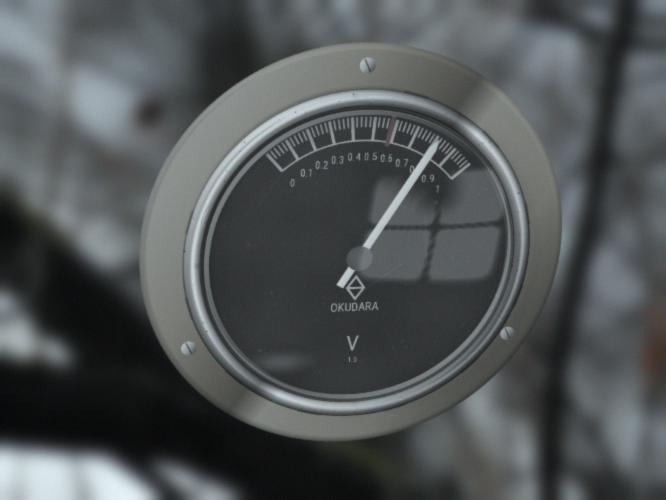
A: 0.8 V
